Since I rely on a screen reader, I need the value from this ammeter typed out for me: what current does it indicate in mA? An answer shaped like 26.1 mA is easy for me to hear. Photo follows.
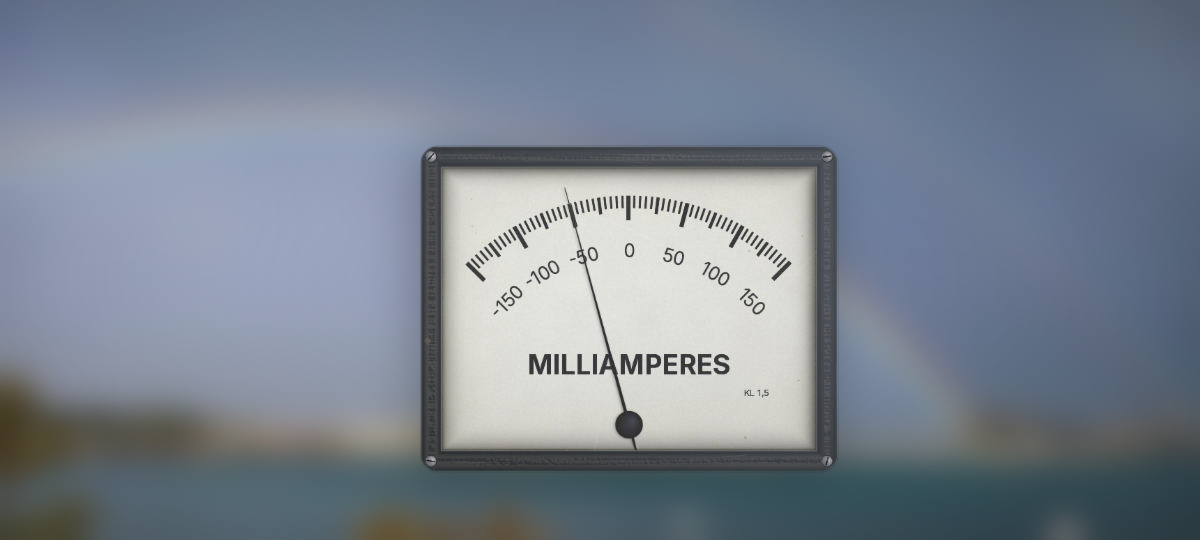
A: -50 mA
